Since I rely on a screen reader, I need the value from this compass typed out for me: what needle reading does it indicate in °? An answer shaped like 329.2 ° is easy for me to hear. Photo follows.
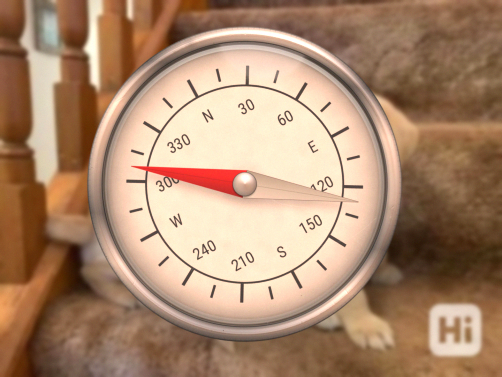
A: 307.5 °
